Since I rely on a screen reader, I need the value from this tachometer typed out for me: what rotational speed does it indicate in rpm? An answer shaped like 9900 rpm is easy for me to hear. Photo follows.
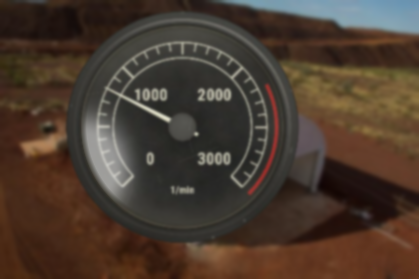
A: 800 rpm
